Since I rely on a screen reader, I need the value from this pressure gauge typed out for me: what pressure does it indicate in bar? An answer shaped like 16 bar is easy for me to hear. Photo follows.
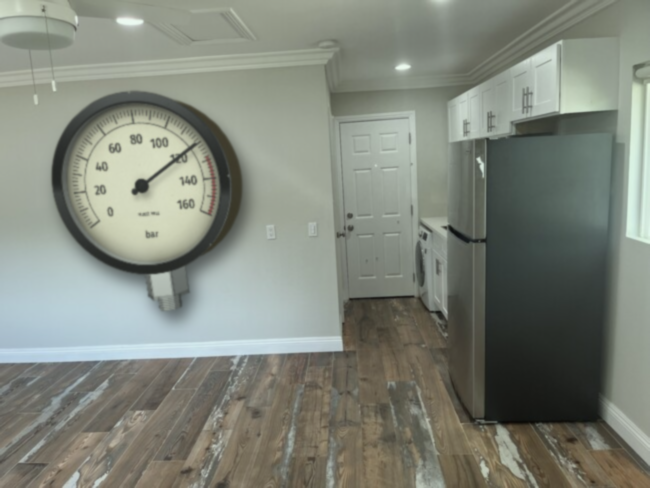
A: 120 bar
